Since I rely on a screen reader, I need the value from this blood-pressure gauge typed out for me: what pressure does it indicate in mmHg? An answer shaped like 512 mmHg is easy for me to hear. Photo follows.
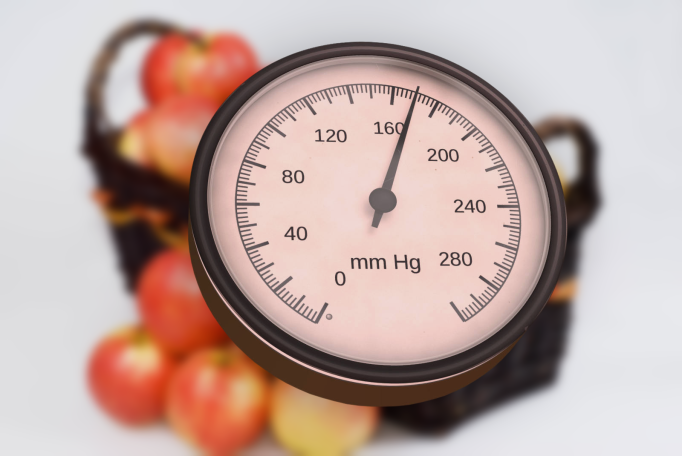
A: 170 mmHg
